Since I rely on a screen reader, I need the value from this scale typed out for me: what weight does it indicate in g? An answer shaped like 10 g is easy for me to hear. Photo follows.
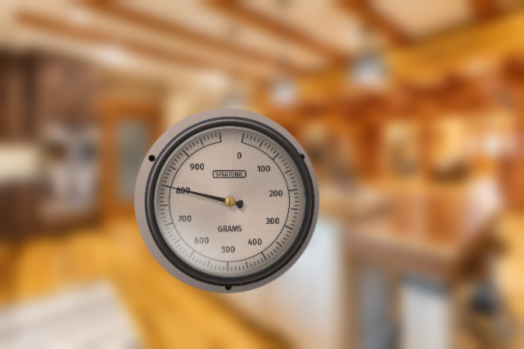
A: 800 g
